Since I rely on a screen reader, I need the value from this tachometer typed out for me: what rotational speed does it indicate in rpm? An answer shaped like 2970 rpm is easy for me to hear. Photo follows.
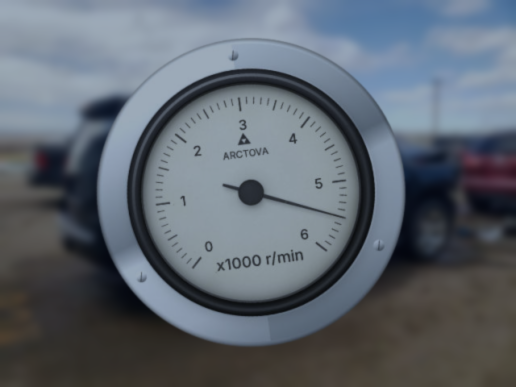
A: 5500 rpm
